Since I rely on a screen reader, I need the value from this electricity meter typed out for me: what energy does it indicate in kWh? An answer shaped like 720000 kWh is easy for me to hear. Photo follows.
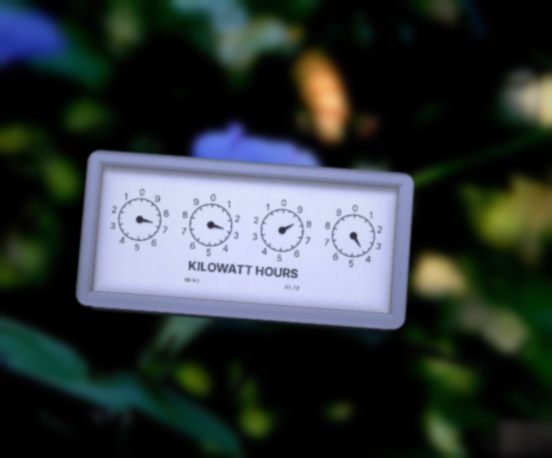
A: 7284 kWh
